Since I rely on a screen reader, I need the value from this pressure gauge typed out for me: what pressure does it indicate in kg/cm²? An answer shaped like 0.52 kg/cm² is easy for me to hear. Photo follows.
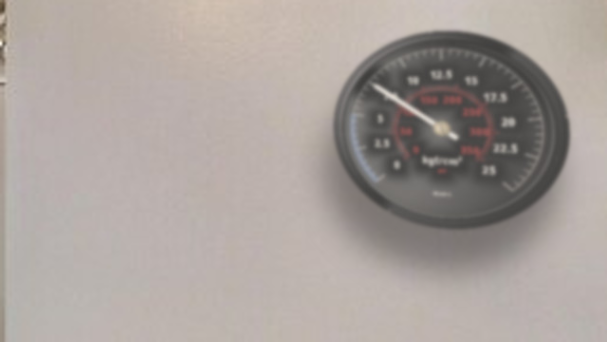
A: 7.5 kg/cm²
